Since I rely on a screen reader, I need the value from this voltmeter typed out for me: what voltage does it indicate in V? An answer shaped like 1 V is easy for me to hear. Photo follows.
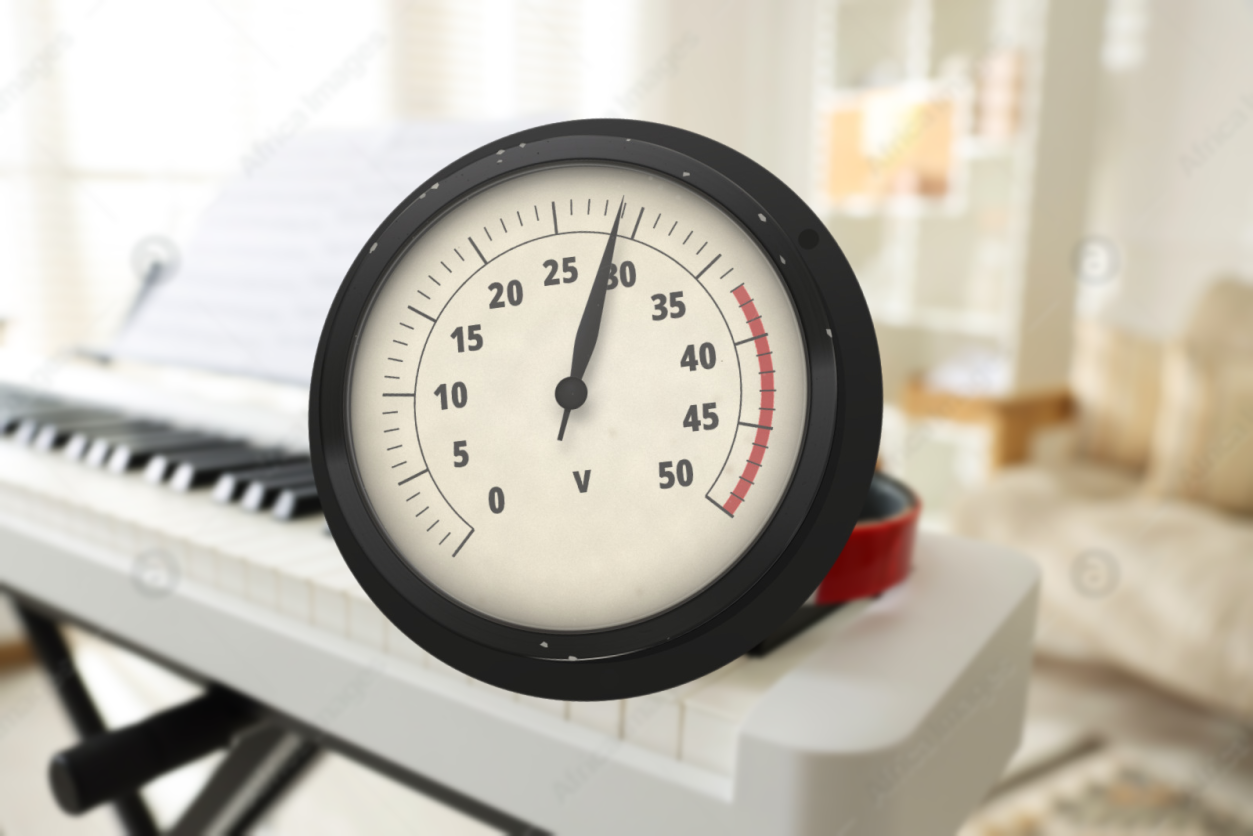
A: 29 V
